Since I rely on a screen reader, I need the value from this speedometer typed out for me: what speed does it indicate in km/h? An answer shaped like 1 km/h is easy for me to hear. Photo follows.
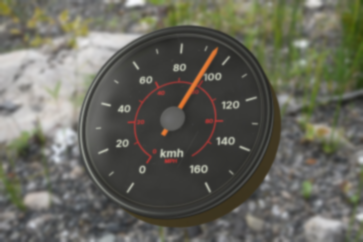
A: 95 km/h
